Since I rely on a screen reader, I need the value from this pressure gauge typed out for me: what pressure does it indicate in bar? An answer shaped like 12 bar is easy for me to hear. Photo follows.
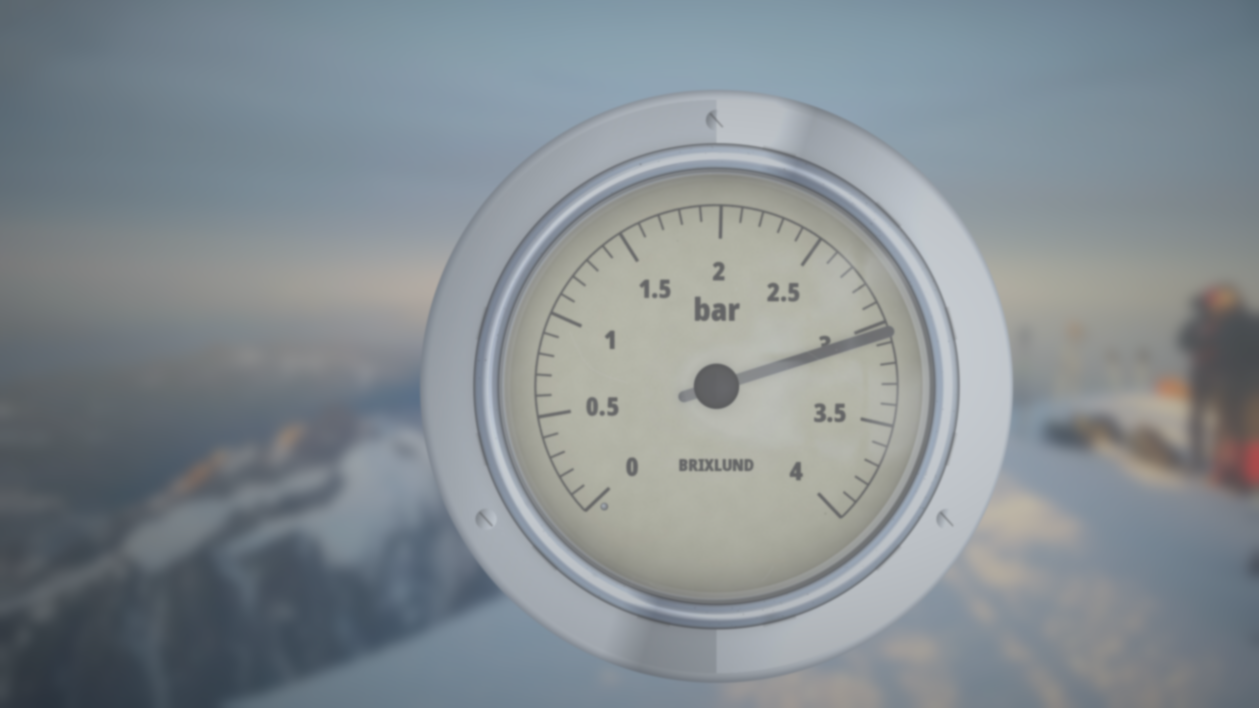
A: 3.05 bar
